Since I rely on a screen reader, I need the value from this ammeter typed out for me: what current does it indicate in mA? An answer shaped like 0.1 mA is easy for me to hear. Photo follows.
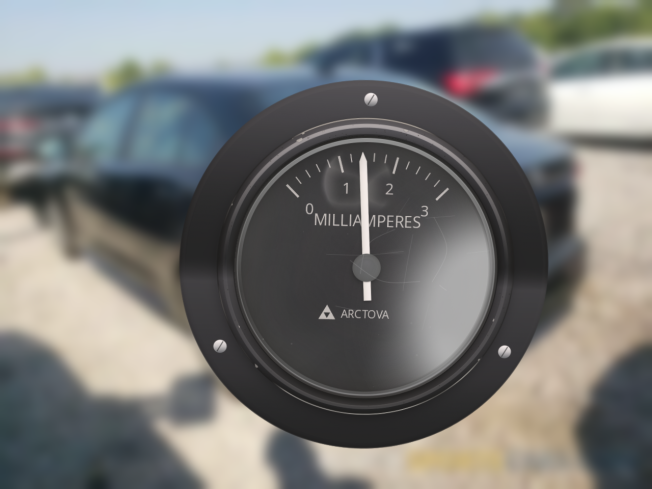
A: 1.4 mA
